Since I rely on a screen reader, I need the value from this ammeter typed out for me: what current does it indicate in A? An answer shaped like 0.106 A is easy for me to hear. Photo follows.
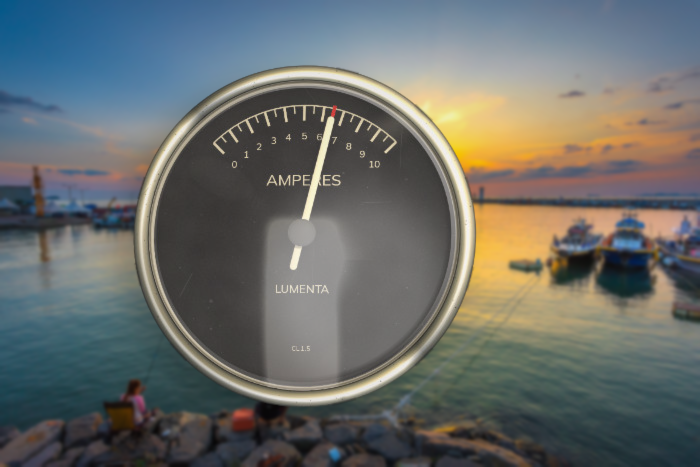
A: 6.5 A
